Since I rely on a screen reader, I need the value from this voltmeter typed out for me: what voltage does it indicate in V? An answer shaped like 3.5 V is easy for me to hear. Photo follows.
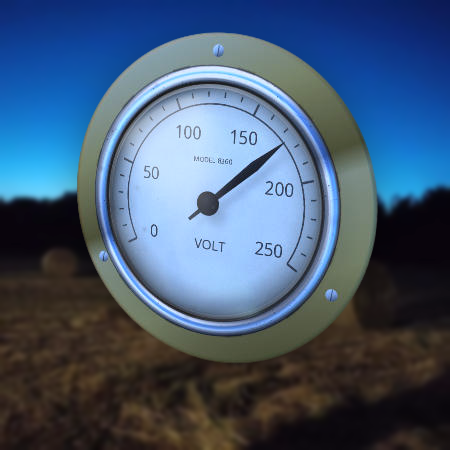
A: 175 V
